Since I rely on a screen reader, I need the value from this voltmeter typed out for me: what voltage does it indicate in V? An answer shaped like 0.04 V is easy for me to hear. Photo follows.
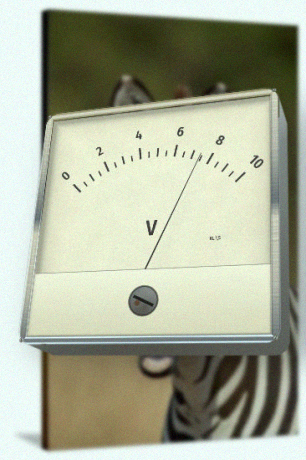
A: 7.5 V
